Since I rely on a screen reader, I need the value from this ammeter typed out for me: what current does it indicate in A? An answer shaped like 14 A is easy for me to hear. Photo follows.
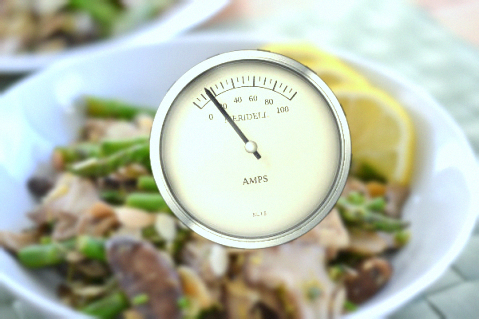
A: 15 A
